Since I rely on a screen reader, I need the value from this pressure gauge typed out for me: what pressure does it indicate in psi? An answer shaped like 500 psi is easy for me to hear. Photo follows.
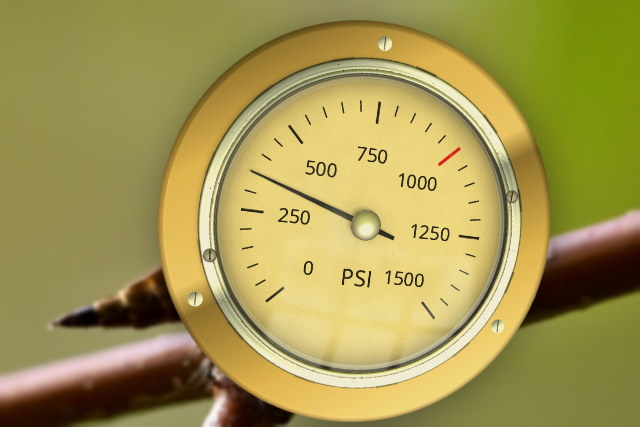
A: 350 psi
